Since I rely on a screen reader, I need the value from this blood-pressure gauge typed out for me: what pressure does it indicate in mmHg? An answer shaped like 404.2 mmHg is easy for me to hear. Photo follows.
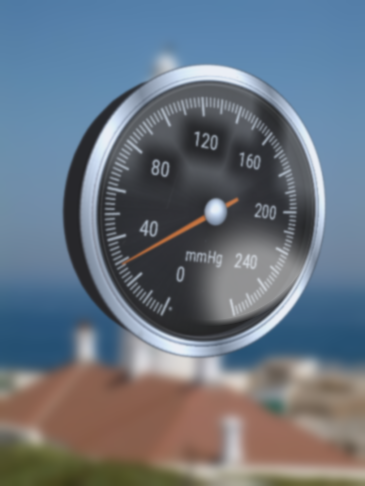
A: 30 mmHg
